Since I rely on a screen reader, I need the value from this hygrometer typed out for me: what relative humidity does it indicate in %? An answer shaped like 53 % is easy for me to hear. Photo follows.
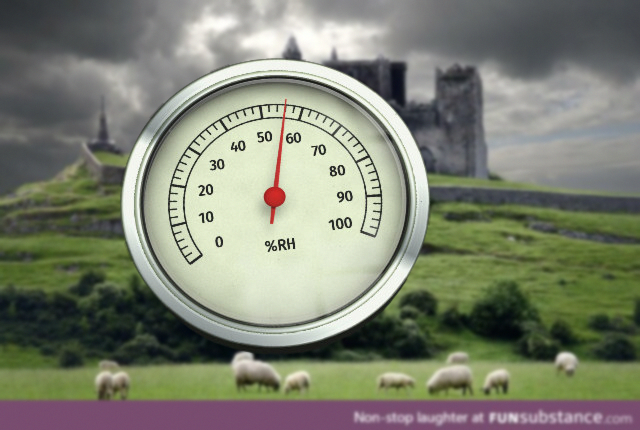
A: 56 %
